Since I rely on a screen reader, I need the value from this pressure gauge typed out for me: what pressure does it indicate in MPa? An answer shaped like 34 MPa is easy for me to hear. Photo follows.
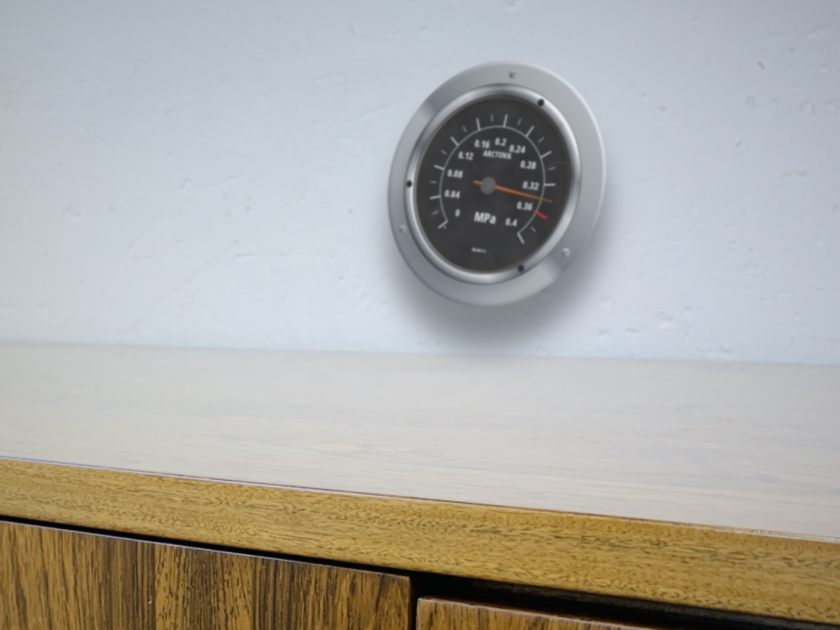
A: 0.34 MPa
